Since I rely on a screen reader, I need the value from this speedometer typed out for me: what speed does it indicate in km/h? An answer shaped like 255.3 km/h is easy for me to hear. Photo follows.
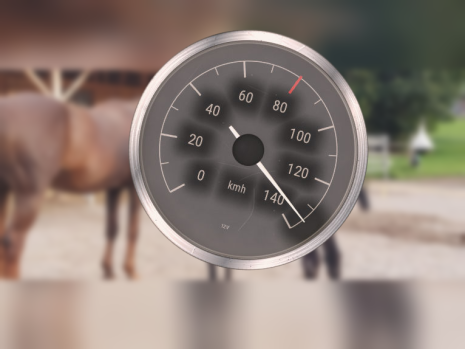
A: 135 km/h
